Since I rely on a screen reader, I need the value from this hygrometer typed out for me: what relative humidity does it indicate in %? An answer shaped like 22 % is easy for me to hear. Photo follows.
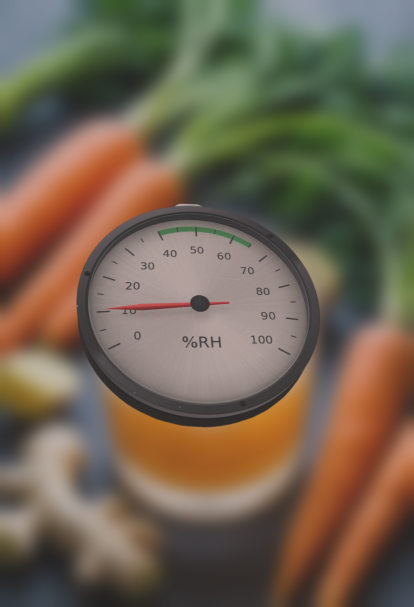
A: 10 %
